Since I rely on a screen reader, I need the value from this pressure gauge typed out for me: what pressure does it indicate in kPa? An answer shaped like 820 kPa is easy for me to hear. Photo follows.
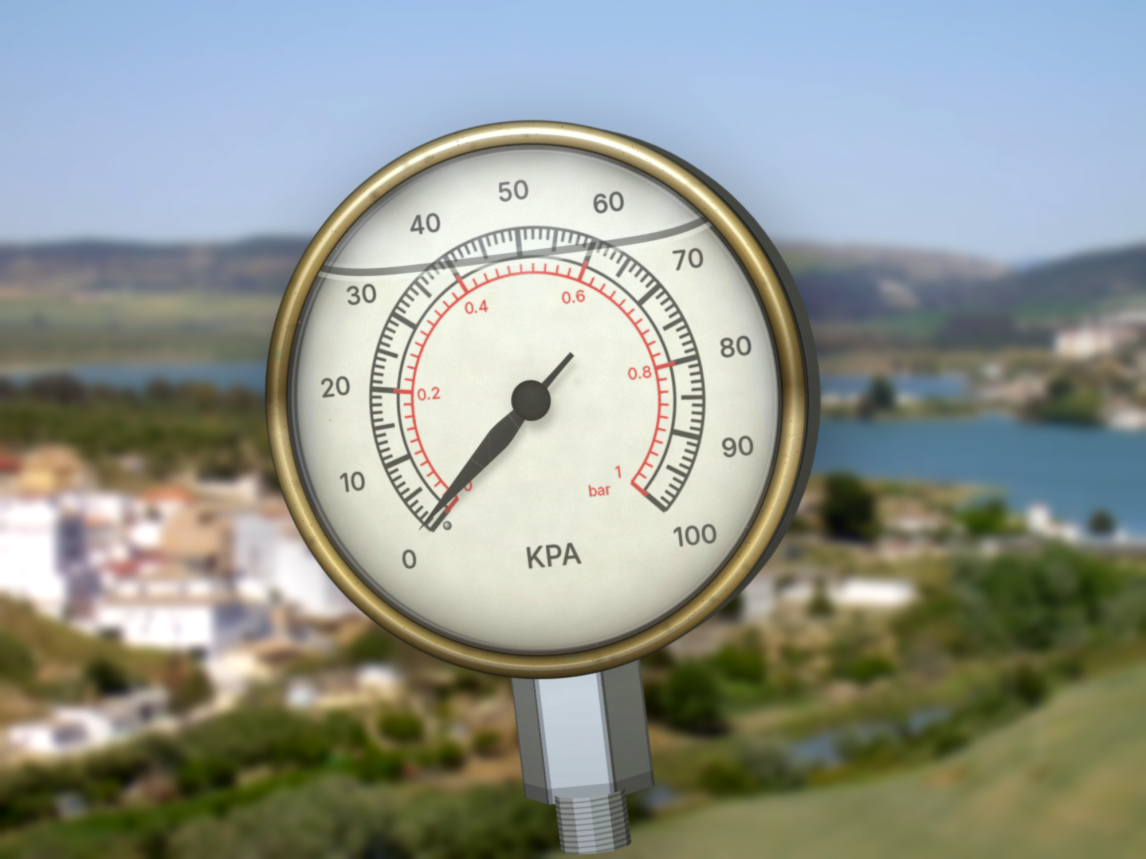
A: 1 kPa
